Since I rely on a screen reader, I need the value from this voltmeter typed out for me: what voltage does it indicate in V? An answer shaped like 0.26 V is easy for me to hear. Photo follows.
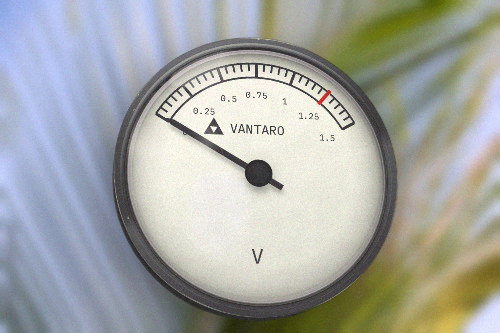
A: 0 V
